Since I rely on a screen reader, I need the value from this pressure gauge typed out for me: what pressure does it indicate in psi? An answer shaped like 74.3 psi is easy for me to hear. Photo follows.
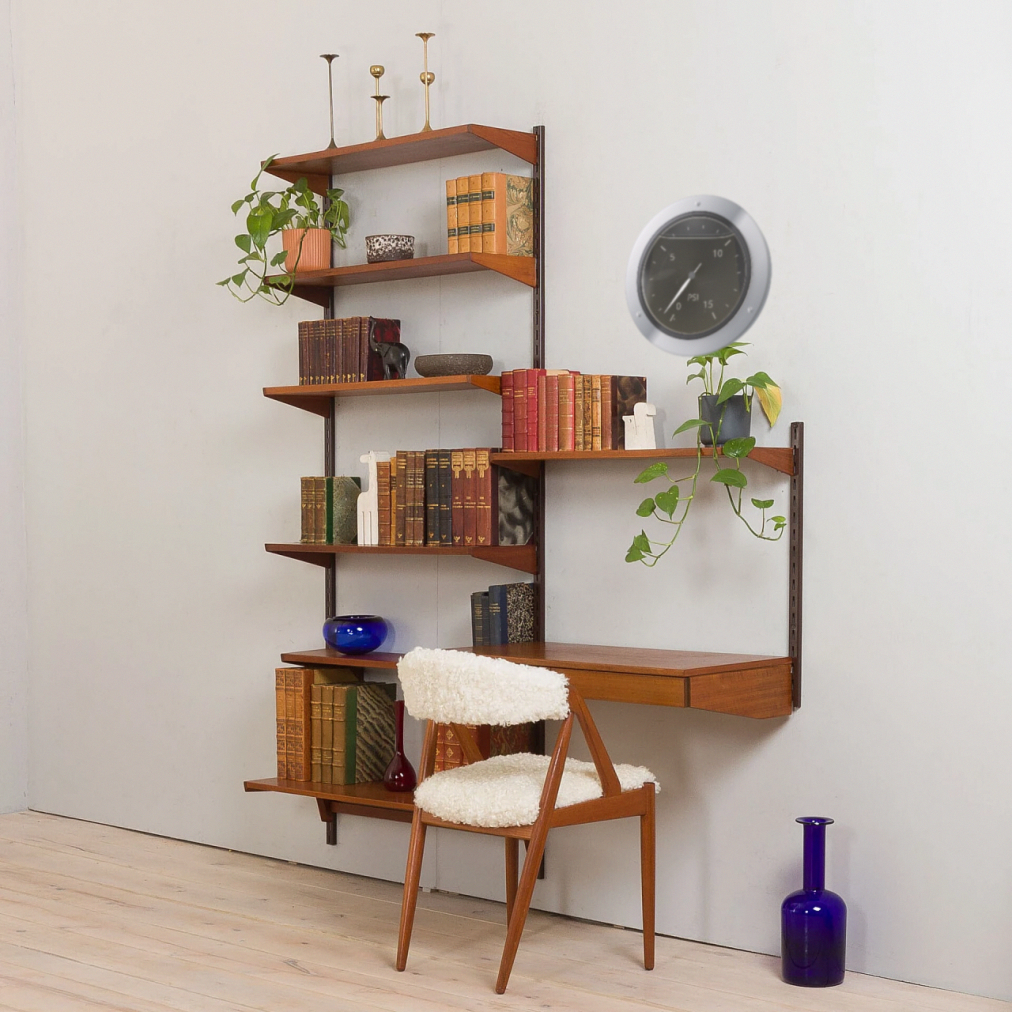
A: 0.5 psi
